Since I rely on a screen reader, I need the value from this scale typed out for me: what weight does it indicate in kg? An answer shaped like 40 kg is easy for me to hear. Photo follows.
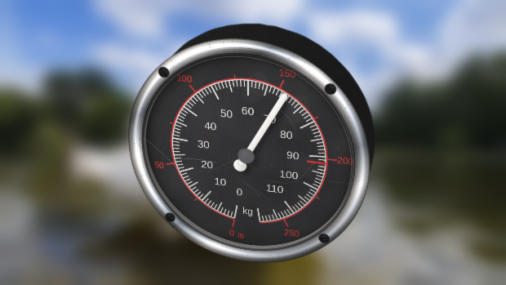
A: 70 kg
